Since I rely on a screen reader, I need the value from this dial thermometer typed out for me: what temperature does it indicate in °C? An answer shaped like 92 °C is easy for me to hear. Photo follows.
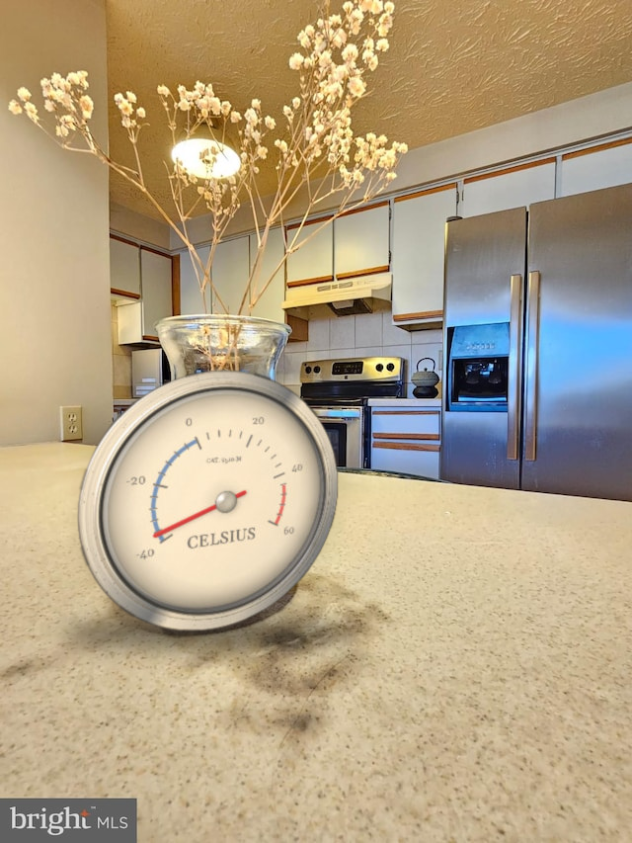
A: -36 °C
